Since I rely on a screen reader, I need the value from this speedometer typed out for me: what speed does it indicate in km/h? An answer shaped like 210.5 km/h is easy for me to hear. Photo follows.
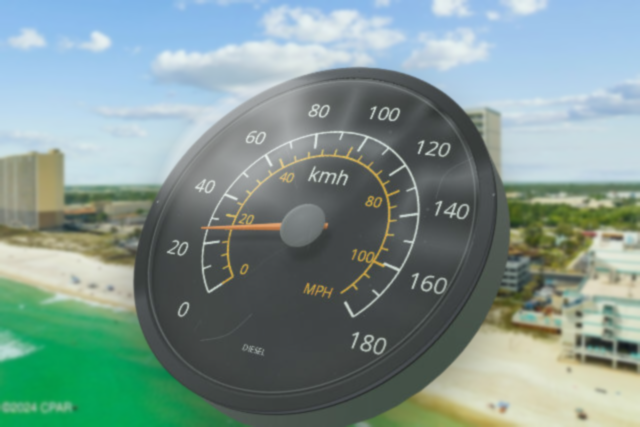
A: 25 km/h
